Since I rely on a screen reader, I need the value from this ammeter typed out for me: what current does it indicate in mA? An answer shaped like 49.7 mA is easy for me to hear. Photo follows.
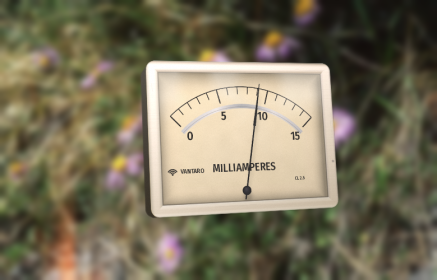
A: 9 mA
